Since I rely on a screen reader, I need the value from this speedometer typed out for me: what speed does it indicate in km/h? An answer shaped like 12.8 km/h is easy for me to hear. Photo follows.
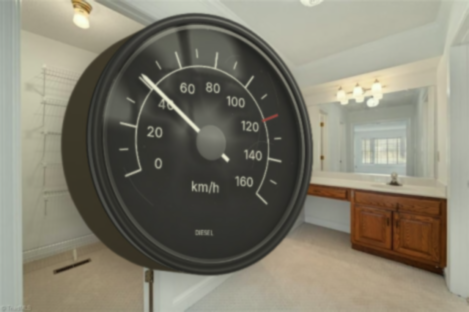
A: 40 km/h
